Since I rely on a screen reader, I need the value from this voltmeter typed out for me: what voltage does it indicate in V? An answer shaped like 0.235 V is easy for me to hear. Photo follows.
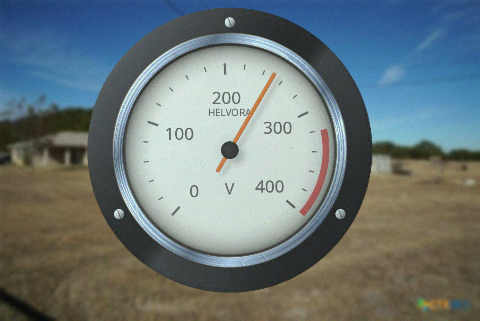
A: 250 V
